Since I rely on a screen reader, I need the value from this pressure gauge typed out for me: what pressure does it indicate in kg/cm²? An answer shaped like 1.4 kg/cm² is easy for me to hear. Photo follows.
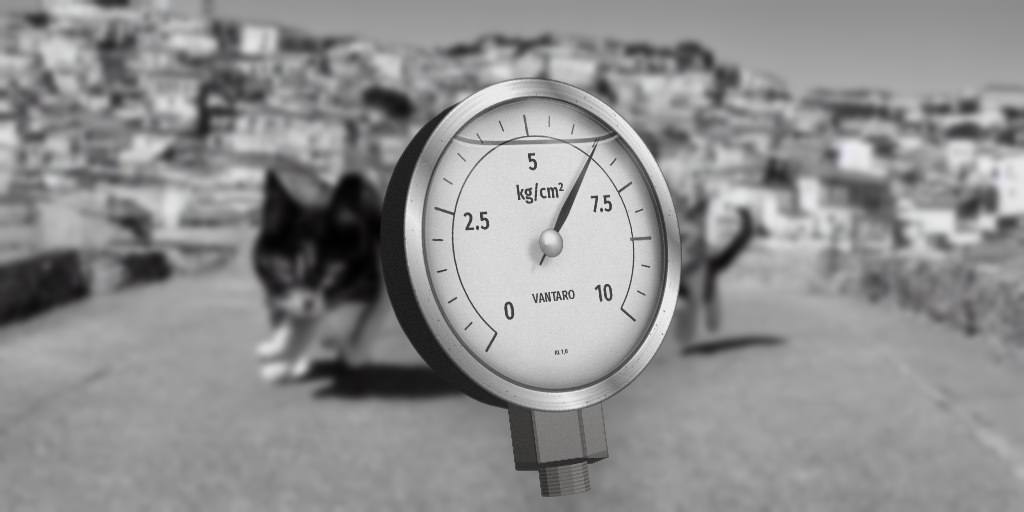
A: 6.5 kg/cm²
